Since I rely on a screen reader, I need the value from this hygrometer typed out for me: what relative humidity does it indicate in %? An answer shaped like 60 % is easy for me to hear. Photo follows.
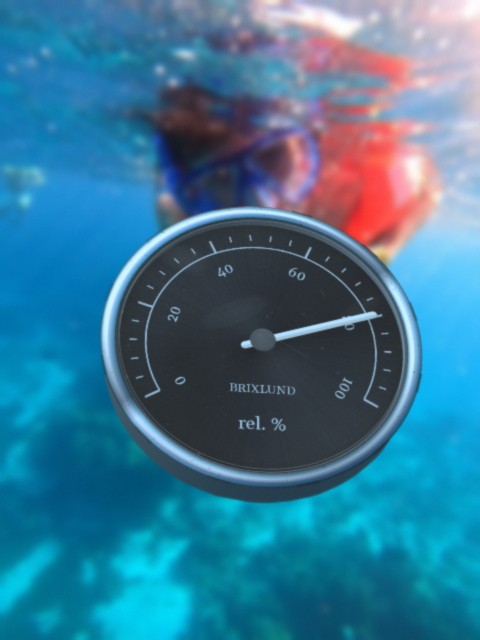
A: 80 %
